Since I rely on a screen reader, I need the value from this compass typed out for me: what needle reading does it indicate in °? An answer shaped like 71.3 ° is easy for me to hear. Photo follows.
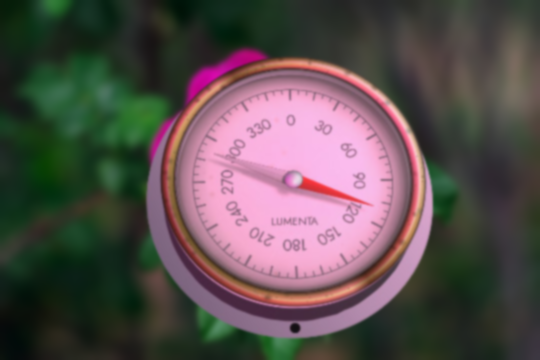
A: 110 °
